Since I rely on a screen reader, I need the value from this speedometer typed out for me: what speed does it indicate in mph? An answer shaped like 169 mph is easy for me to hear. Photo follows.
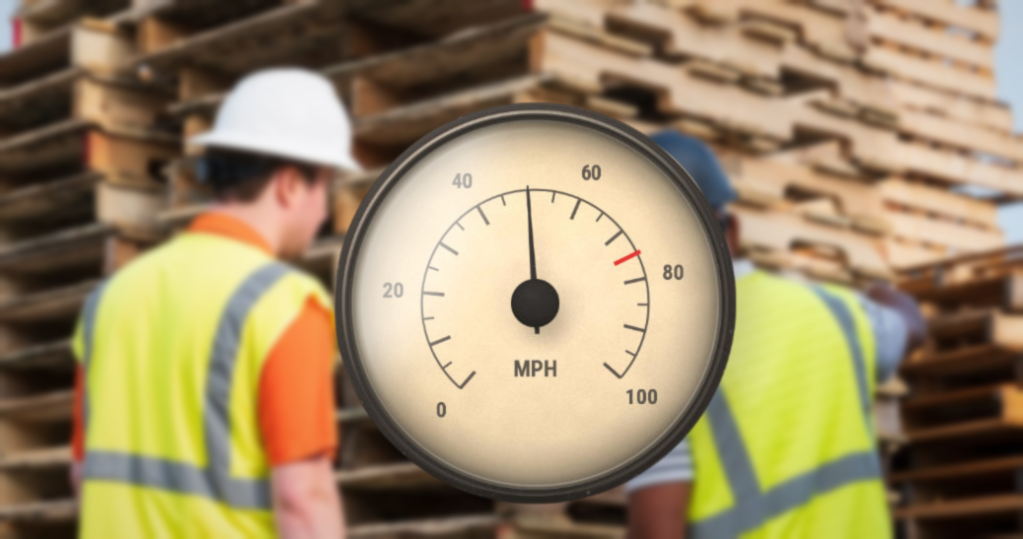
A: 50 mph
